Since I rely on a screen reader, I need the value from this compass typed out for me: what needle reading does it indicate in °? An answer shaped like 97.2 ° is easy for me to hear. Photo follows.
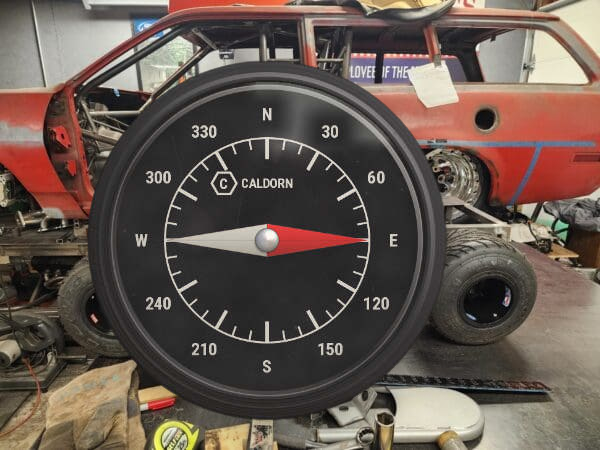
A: 90 °
